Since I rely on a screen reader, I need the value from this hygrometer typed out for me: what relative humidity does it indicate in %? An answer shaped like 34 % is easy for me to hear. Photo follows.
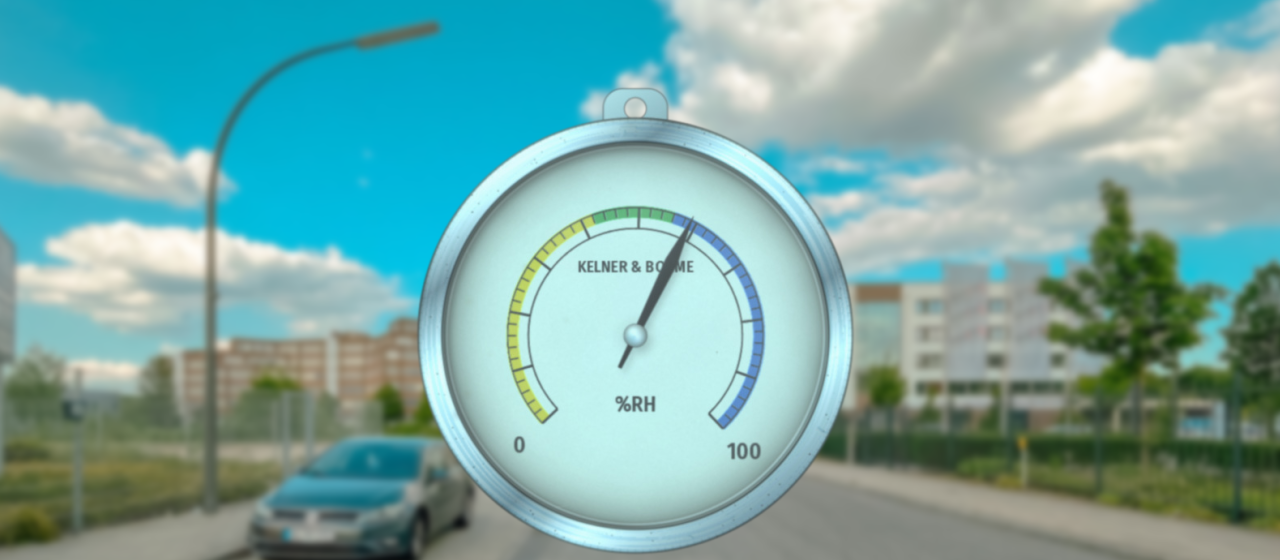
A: 59 %
